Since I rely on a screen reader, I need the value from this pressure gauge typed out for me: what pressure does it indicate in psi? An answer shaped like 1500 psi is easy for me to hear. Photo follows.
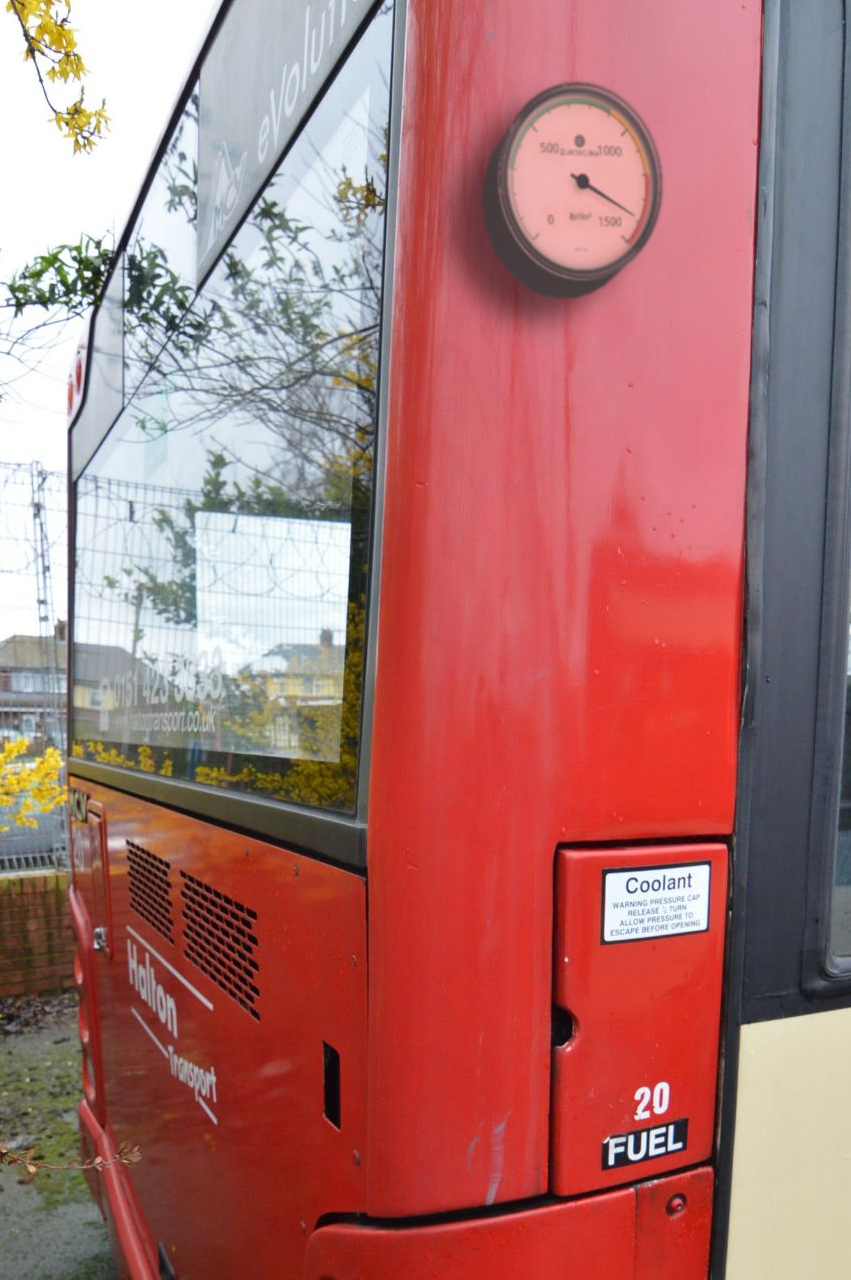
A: 1400 psi
